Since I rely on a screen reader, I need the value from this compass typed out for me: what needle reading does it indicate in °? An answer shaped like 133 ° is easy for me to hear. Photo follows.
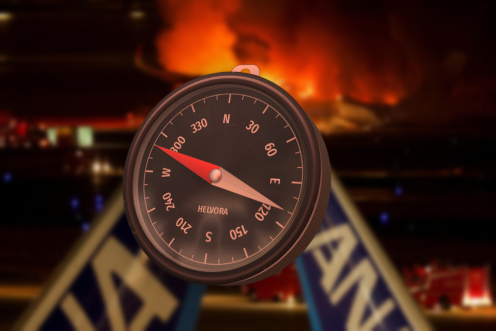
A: 290 °
